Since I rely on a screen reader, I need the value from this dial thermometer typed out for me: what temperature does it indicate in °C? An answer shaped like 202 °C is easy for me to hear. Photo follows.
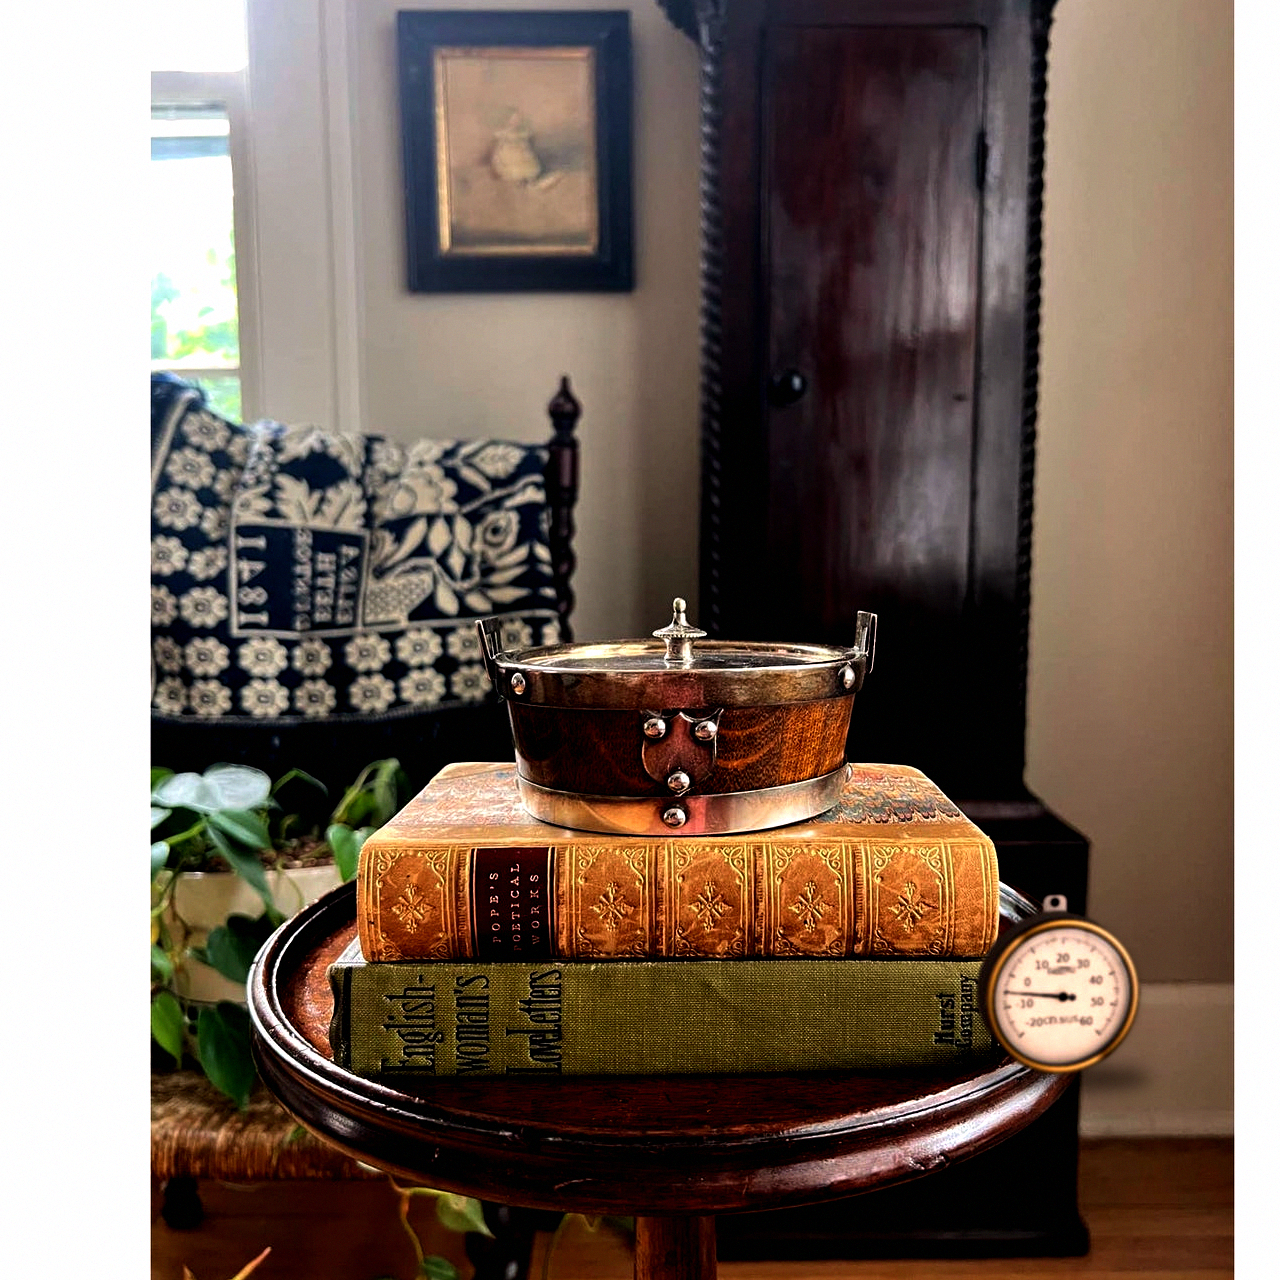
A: -5 °C
